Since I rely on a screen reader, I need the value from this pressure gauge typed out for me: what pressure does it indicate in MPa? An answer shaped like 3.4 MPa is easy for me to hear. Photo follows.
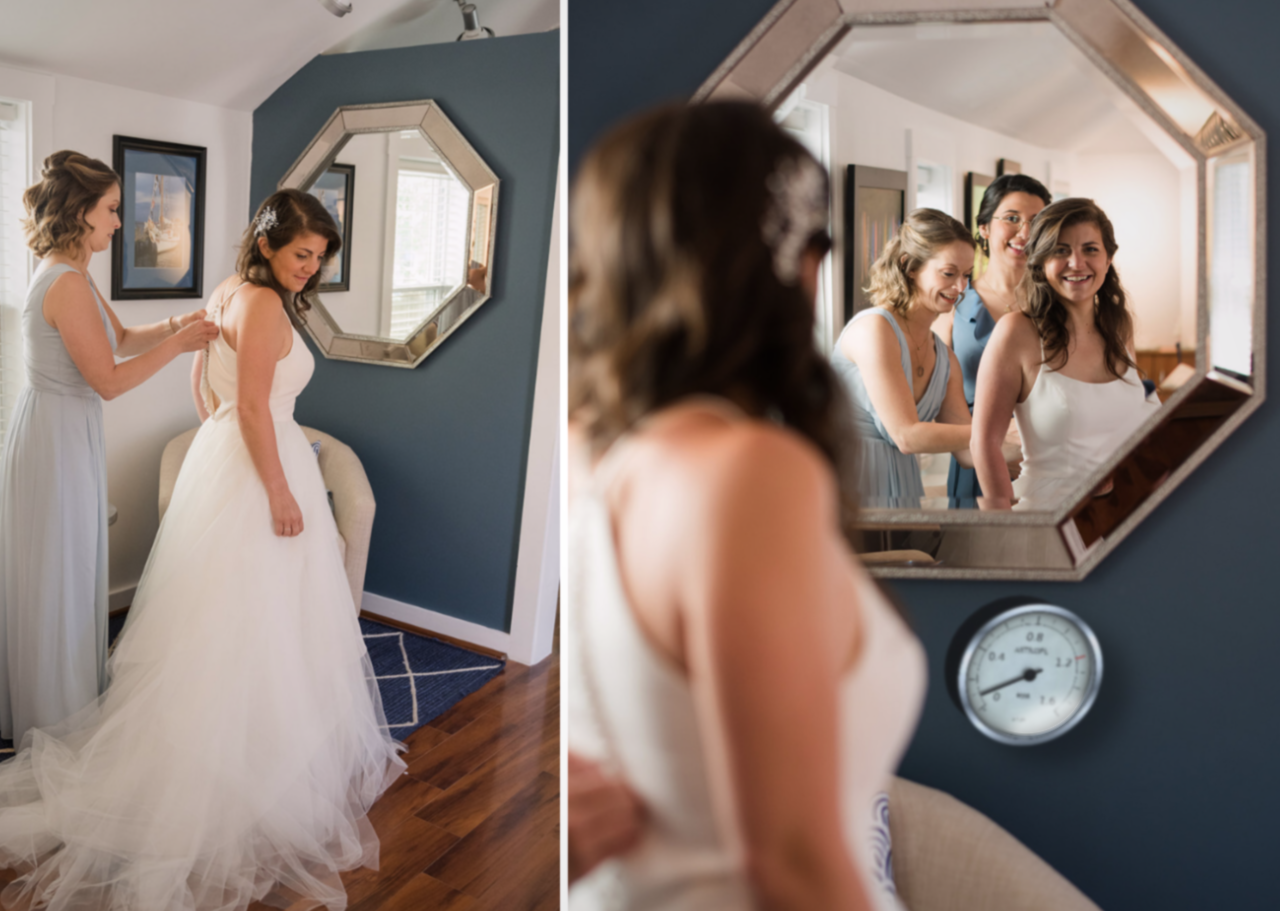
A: 0.1 MPa
